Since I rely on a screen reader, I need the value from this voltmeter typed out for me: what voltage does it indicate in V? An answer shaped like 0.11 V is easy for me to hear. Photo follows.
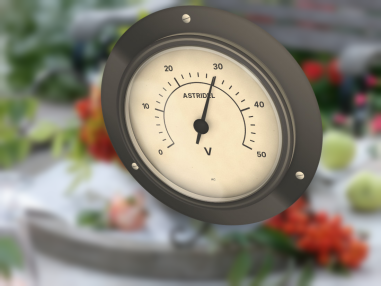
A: 30 V
